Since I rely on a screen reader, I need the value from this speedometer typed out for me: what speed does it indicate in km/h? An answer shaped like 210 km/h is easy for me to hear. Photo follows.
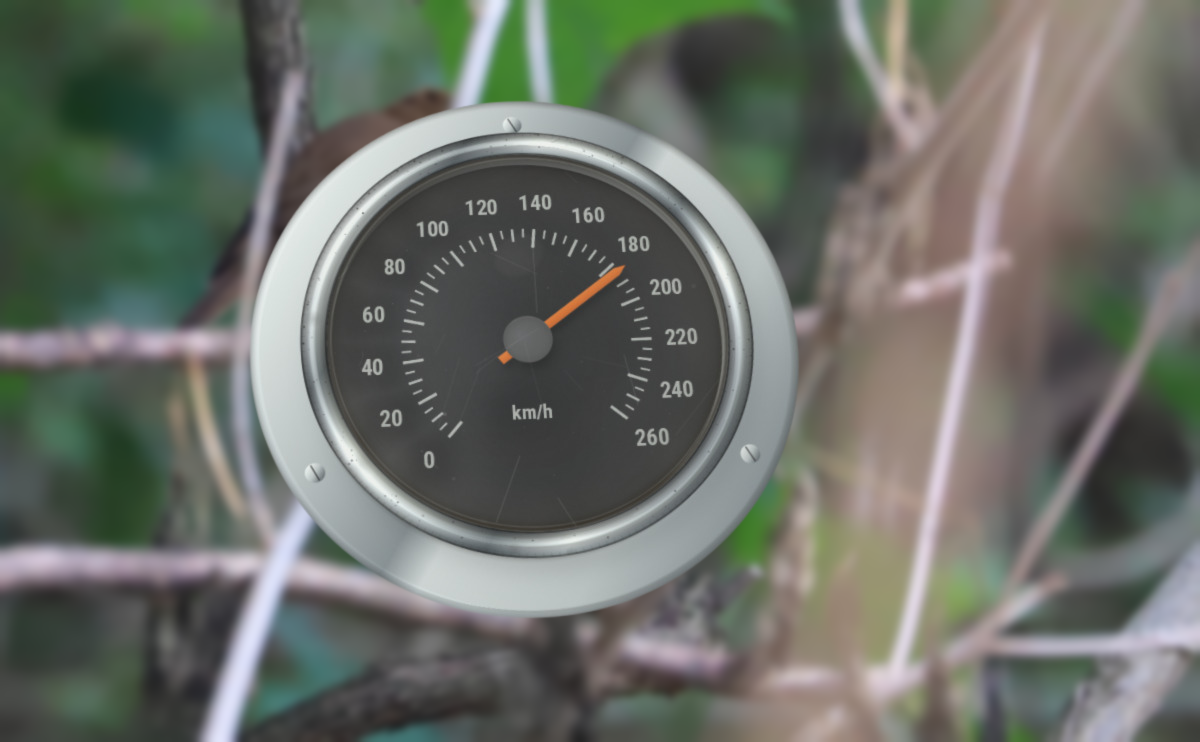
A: 185 km/h
